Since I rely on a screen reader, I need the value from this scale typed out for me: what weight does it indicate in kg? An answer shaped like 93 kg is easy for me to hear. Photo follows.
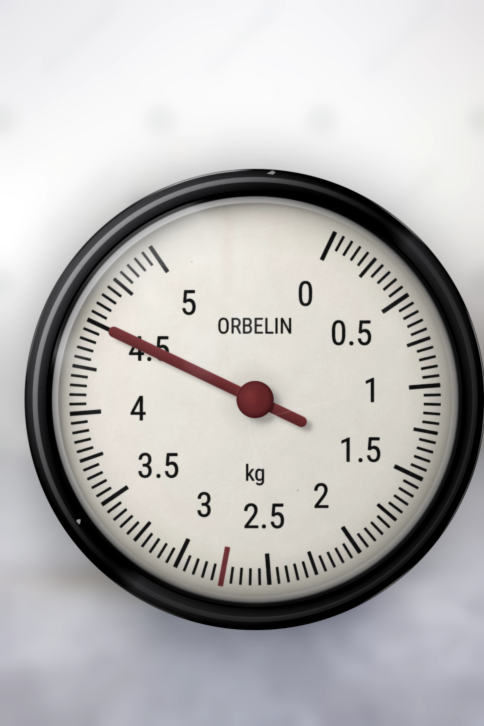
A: 4.5 kg
